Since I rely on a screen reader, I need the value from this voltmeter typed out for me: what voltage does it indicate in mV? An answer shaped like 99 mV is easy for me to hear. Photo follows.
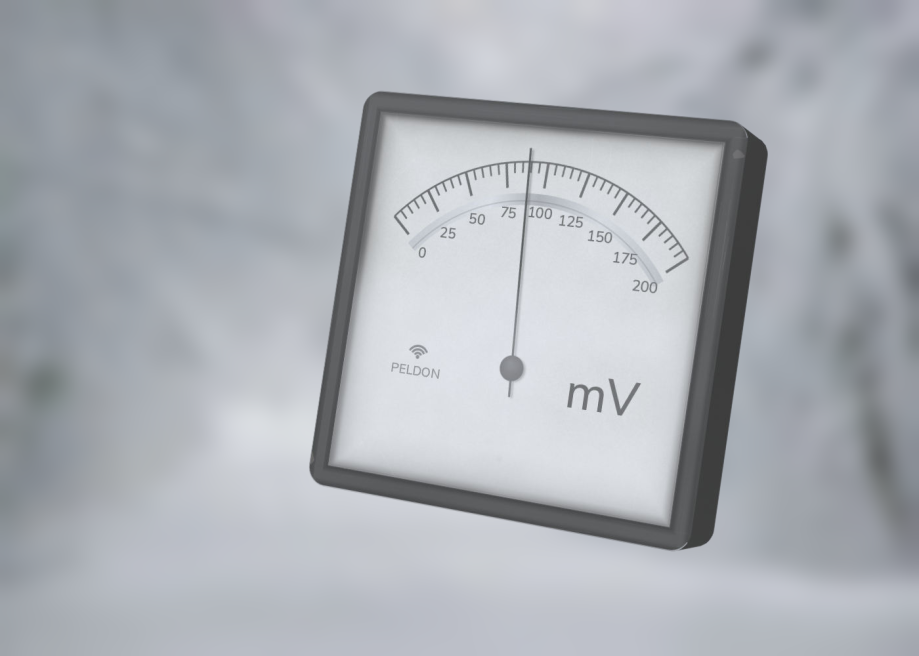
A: 90 mV
